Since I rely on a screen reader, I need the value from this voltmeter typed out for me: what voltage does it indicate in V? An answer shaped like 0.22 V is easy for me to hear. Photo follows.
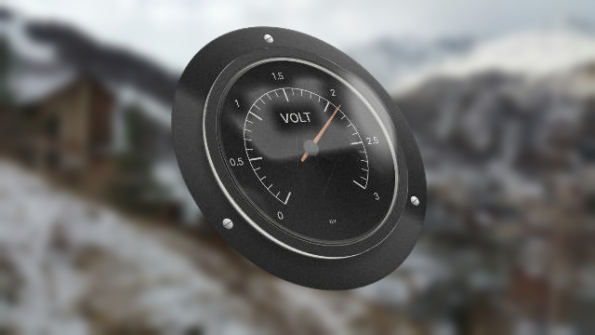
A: 2.1 V
